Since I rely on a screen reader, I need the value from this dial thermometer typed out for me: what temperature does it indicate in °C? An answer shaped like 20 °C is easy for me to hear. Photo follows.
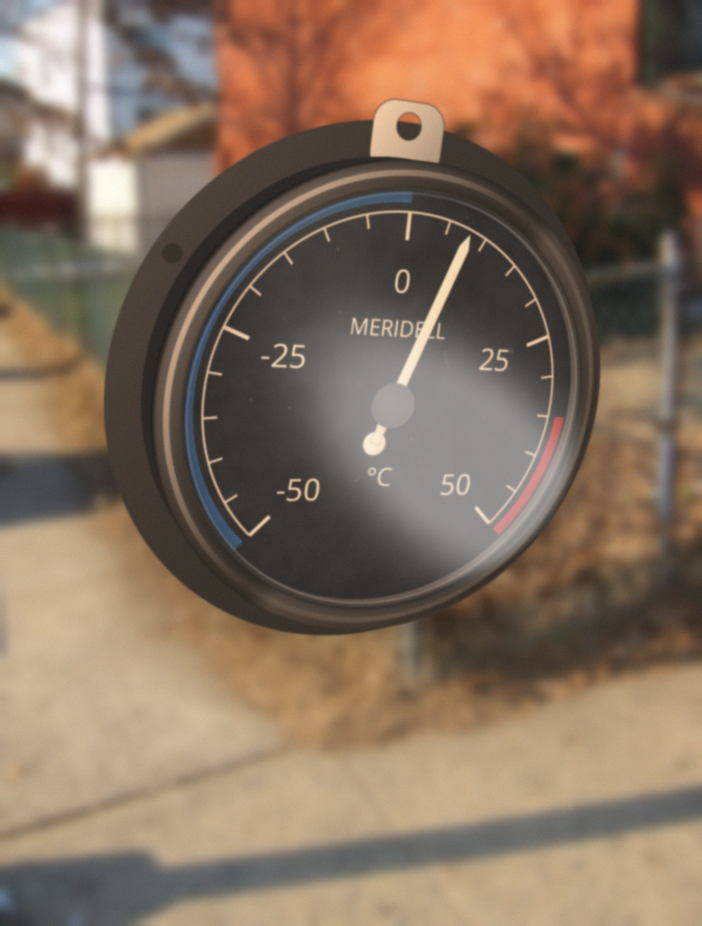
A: 7.5 °C
